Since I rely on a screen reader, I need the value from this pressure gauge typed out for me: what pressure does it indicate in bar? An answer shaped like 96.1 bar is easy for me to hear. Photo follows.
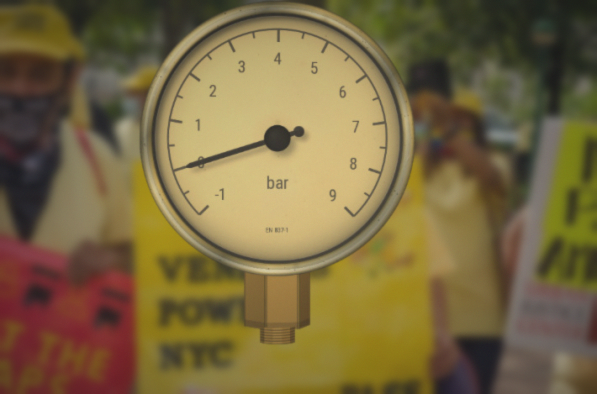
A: 0 bar
